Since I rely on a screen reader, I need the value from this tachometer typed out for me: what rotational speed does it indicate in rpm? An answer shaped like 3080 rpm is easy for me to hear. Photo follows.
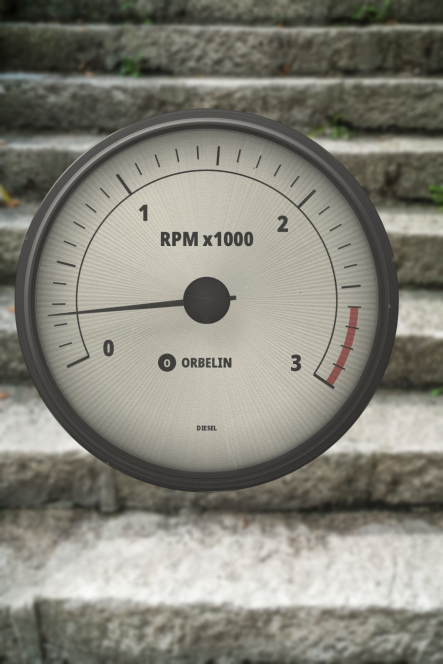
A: 250 rpm
